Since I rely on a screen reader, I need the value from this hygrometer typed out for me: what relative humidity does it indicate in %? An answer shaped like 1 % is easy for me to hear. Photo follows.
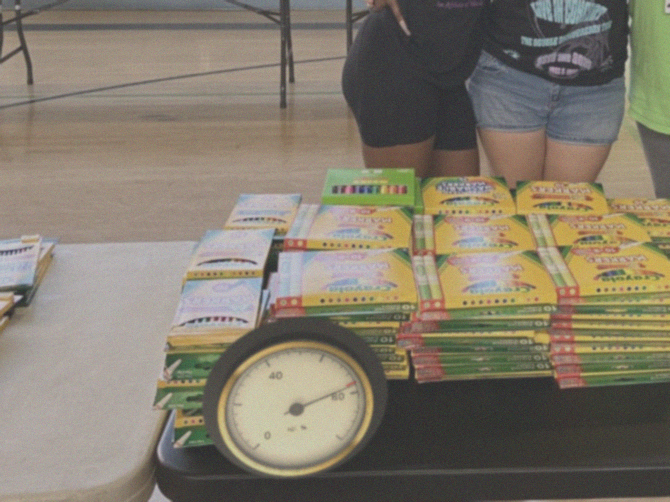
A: 76 %
